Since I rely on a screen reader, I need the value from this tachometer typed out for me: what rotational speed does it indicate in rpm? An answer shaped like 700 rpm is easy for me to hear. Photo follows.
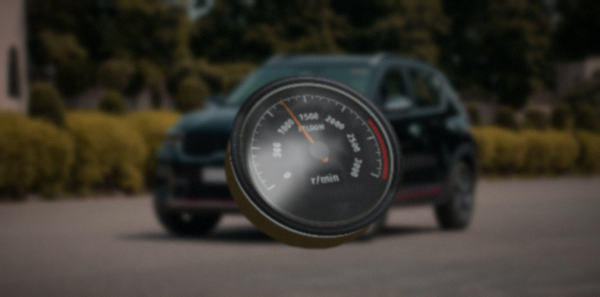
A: 1200 rpm
